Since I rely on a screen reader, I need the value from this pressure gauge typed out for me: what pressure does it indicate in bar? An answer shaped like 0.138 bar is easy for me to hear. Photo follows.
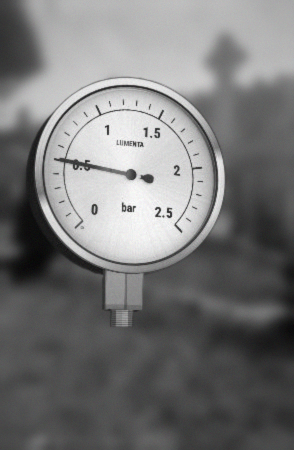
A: 0.5 bar
